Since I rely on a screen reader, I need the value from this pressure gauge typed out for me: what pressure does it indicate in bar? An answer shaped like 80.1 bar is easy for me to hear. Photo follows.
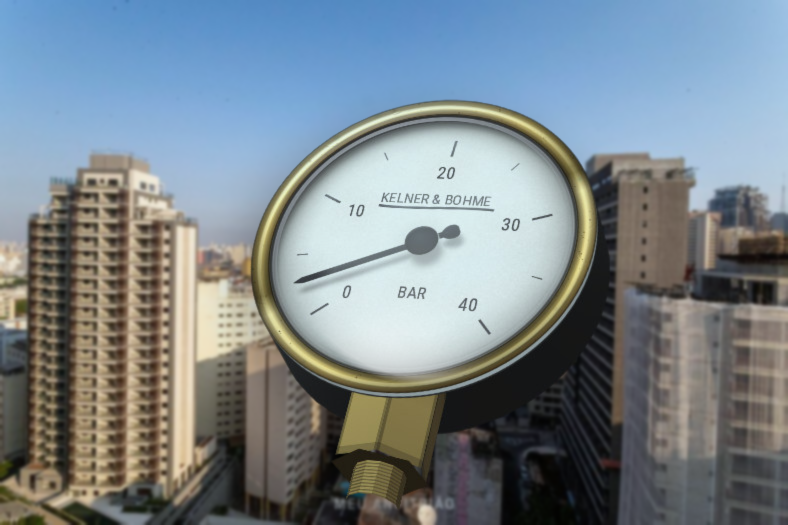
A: 2.5 bar
